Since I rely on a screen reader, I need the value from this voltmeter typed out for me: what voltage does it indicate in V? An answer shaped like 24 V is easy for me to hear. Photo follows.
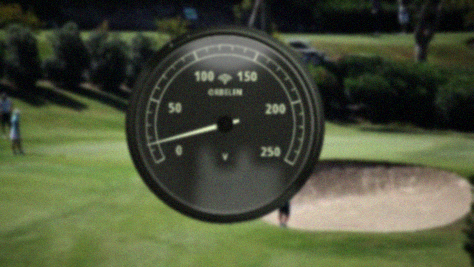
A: 15 V
